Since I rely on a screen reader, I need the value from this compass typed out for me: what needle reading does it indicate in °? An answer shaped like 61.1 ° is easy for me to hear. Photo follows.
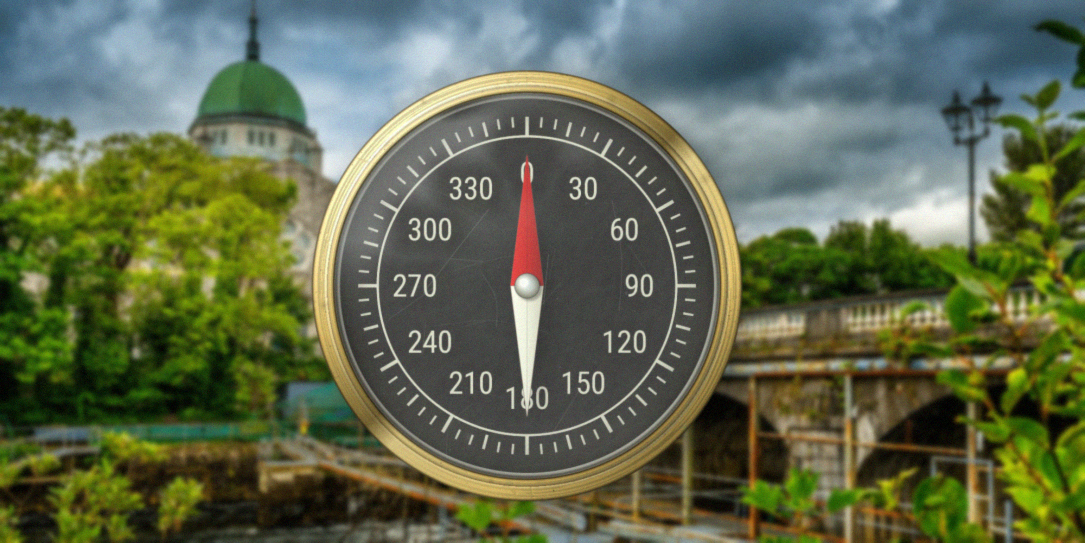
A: 0 °
